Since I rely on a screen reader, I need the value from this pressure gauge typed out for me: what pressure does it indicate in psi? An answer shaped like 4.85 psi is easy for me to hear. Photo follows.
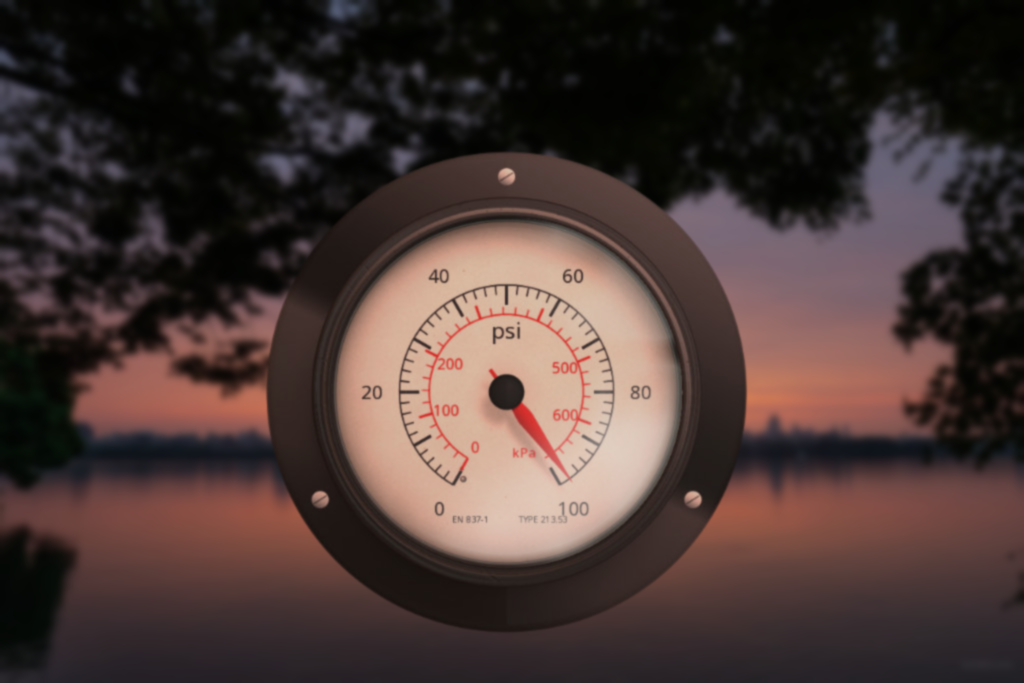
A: 98 psi
